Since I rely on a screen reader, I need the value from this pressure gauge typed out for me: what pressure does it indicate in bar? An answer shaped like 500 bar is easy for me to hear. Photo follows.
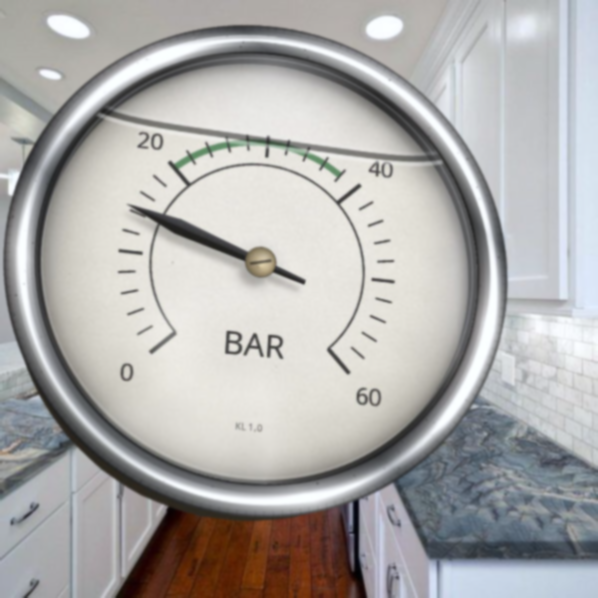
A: 14 bar
